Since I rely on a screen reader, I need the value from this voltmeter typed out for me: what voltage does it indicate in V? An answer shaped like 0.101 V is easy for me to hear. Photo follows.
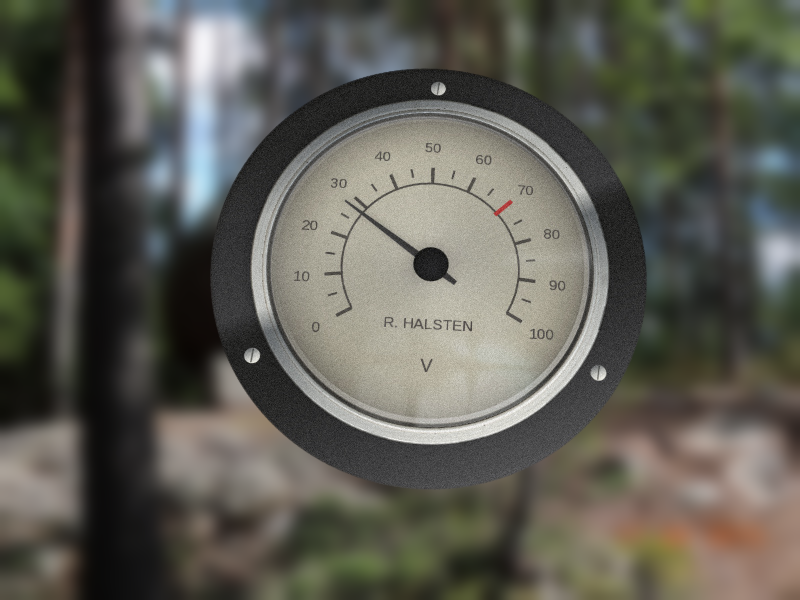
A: 27.5 V
